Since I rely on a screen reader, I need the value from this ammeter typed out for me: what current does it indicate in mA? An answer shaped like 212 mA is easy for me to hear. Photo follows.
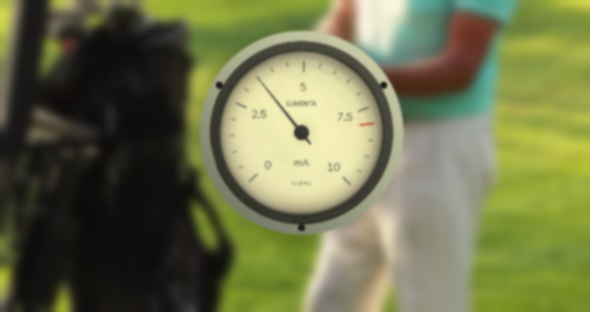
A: 3.5 mA
